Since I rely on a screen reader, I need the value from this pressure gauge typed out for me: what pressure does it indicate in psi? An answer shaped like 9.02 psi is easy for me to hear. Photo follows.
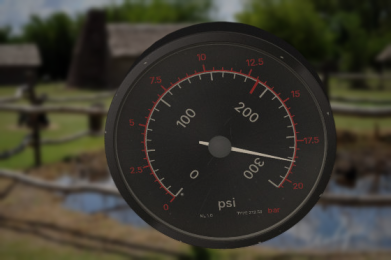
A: 270 psi
